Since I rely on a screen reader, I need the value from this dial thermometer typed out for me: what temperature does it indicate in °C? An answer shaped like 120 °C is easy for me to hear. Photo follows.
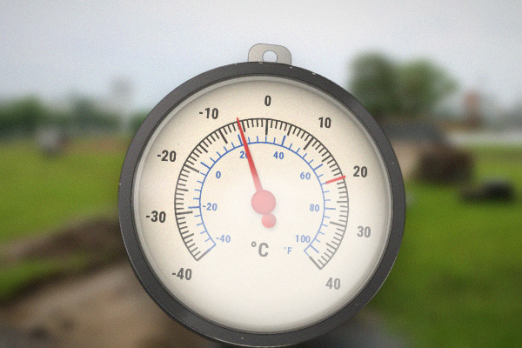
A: -6 °C
